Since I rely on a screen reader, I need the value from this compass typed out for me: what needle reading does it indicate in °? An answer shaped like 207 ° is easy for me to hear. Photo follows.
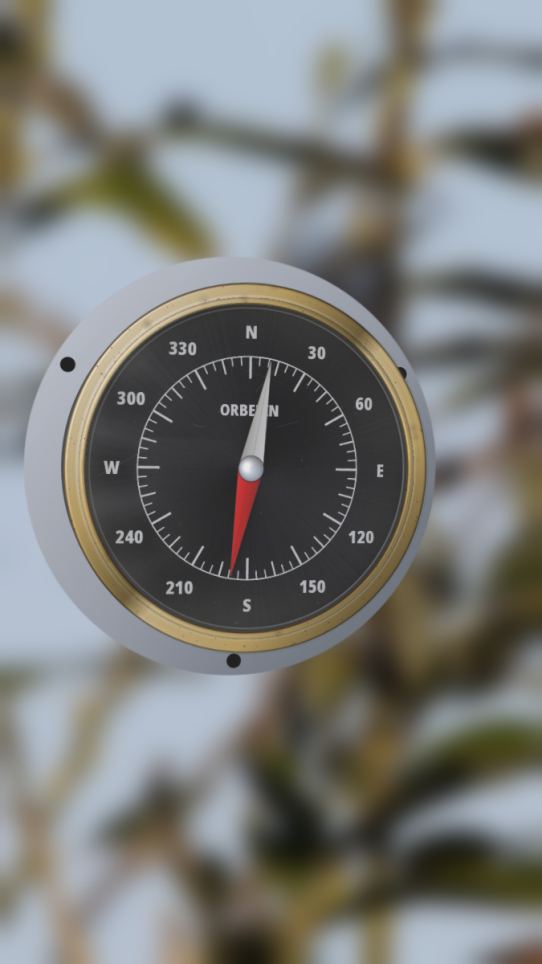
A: 190 °
